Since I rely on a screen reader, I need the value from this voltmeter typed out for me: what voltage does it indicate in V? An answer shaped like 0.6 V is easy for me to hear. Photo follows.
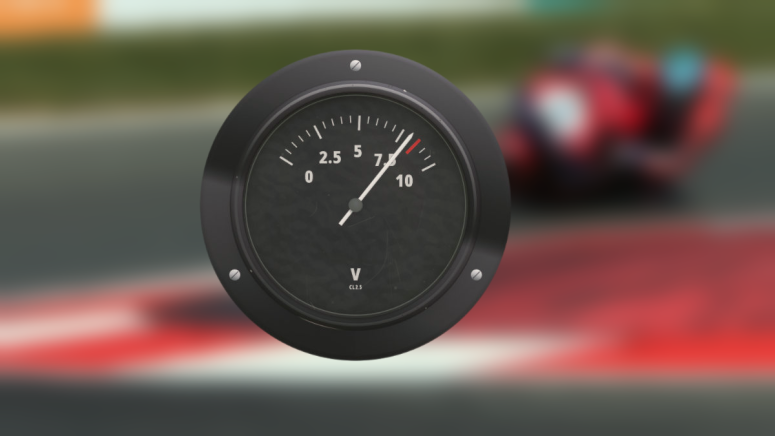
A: 8 V
